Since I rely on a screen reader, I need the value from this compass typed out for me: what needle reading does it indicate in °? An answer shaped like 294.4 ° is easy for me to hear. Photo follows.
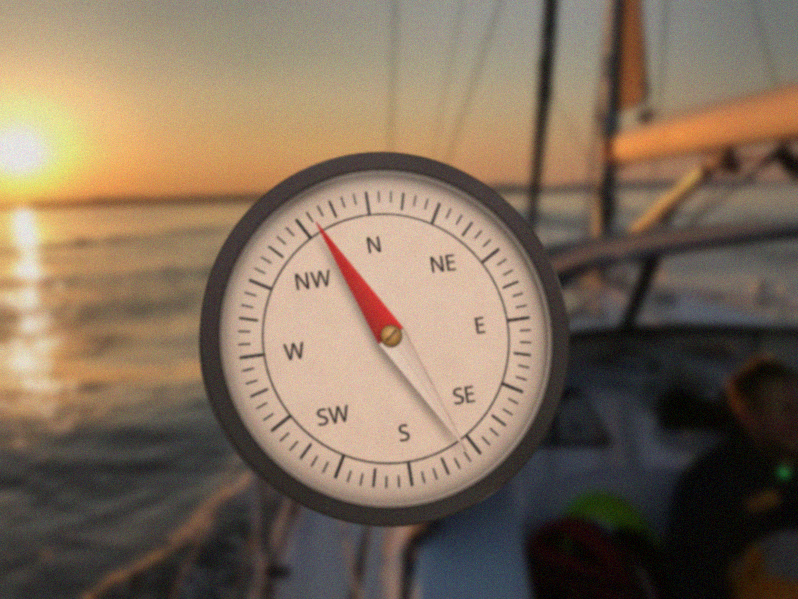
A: 335 °
